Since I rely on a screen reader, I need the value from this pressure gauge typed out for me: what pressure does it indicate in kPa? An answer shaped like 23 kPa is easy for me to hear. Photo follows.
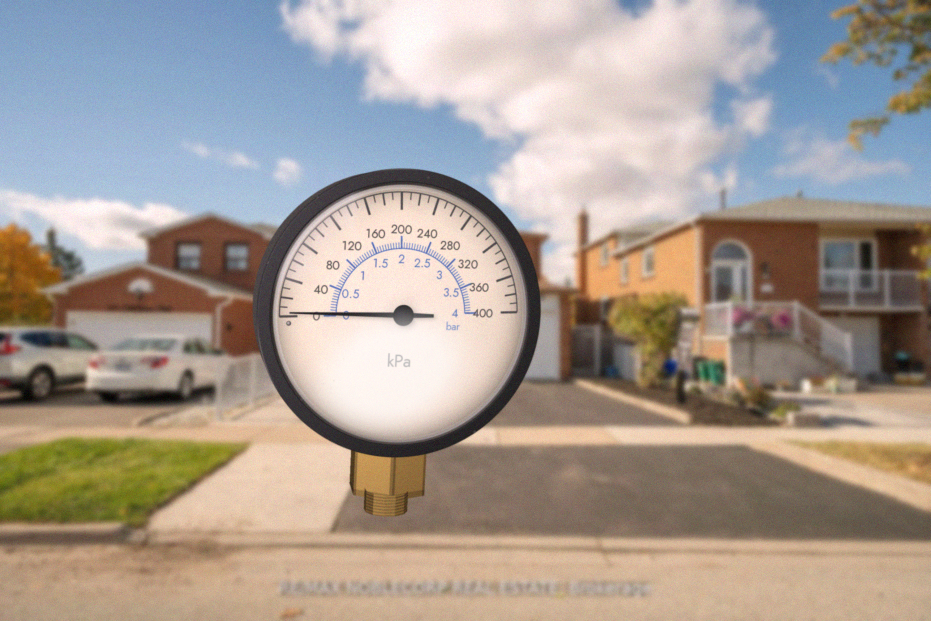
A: 5 kPa
